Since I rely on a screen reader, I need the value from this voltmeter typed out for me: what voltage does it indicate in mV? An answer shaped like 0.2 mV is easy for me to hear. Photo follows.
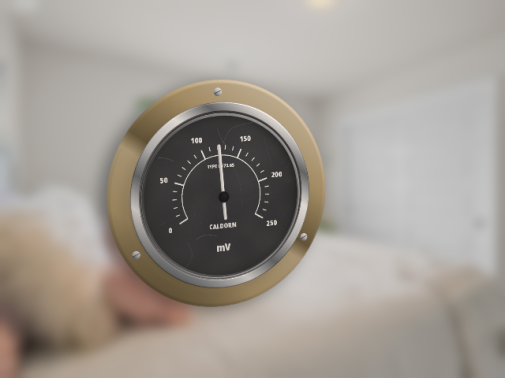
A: 120 mV
